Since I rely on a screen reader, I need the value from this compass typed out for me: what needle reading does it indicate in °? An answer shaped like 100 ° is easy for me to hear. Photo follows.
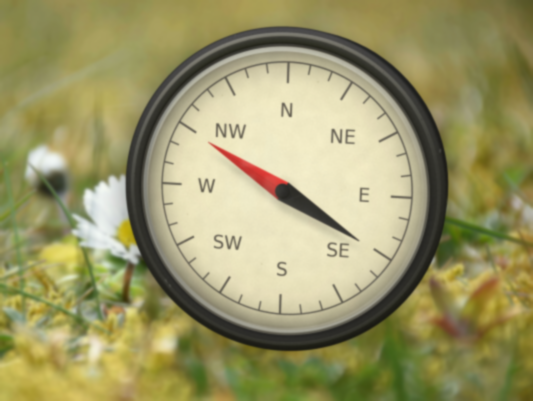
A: 300 °
